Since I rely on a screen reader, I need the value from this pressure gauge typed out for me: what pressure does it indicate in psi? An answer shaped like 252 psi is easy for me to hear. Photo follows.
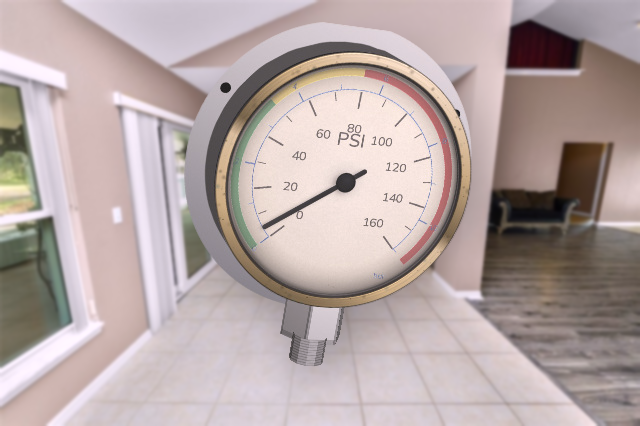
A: 5 psi
